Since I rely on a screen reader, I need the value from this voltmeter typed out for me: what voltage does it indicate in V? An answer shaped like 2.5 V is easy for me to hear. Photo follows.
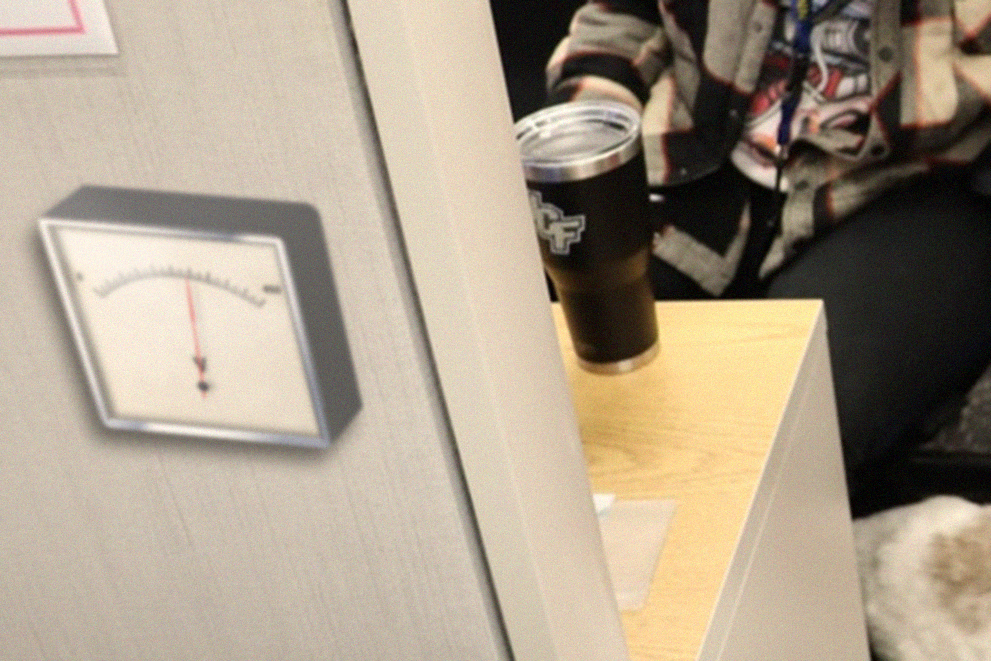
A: 240 V
